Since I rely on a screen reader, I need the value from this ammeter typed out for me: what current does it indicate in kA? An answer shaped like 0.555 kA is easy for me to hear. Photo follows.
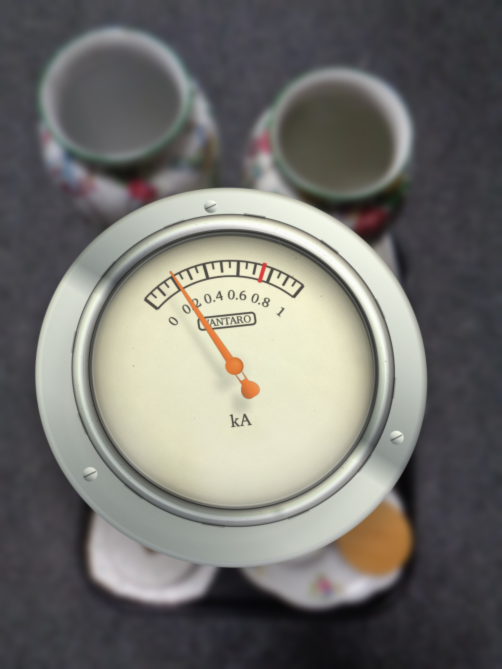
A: 0.2 kA
